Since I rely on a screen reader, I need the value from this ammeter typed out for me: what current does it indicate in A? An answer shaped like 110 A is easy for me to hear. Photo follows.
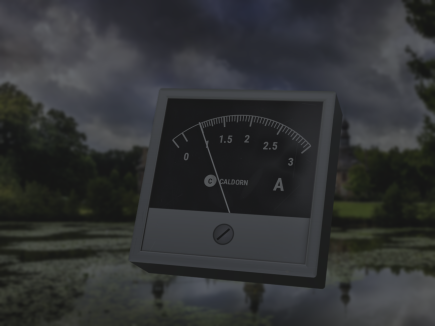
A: 1 A
